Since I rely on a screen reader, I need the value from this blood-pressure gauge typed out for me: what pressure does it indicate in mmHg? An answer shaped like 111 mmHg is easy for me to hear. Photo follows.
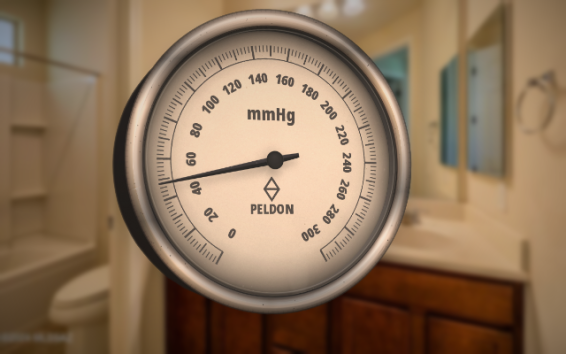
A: 48 mmHg
